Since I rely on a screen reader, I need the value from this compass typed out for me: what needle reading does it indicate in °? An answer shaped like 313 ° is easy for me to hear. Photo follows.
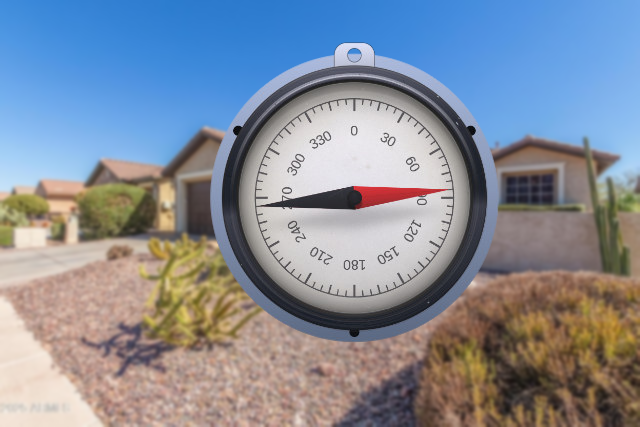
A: 85 °
